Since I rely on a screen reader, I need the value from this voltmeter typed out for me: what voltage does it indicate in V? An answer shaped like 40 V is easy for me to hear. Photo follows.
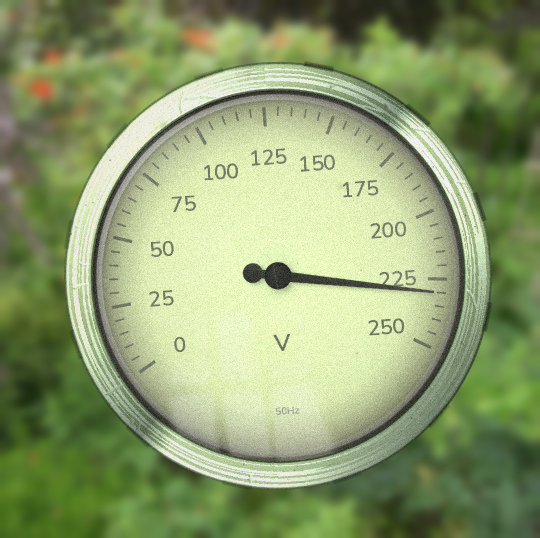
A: 230 V
